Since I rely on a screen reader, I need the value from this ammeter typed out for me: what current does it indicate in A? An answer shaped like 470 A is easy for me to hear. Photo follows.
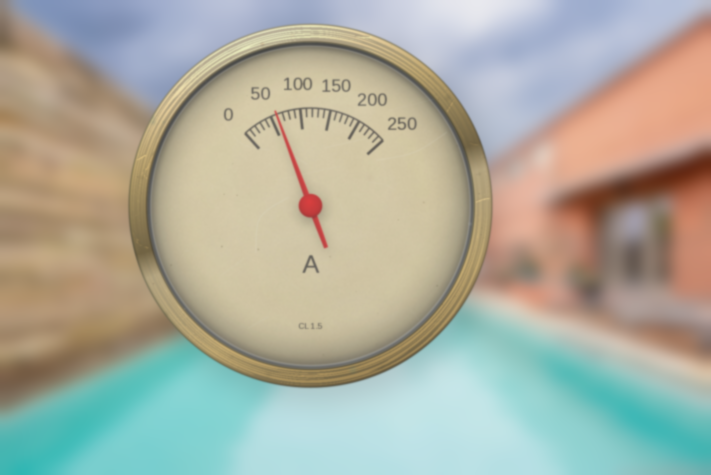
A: 60 A
